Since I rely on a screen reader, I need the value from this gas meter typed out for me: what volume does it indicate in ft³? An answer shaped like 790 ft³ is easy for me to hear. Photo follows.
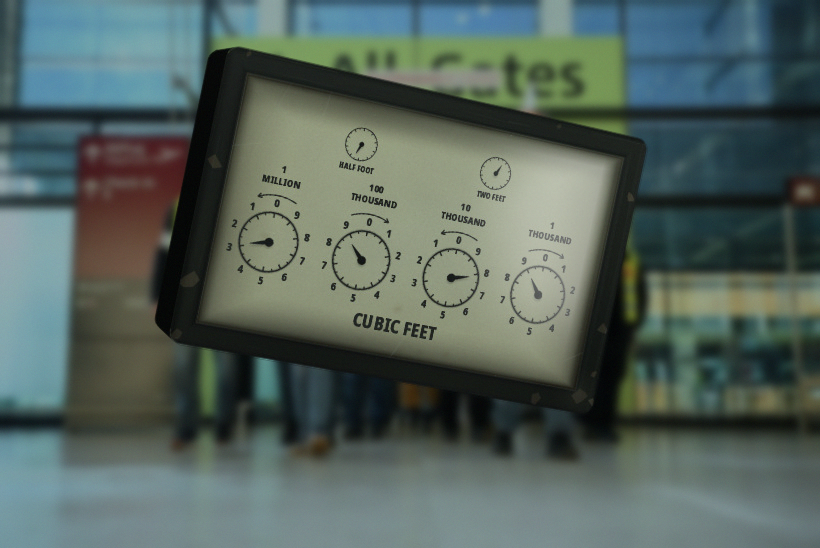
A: 287900 ft³
